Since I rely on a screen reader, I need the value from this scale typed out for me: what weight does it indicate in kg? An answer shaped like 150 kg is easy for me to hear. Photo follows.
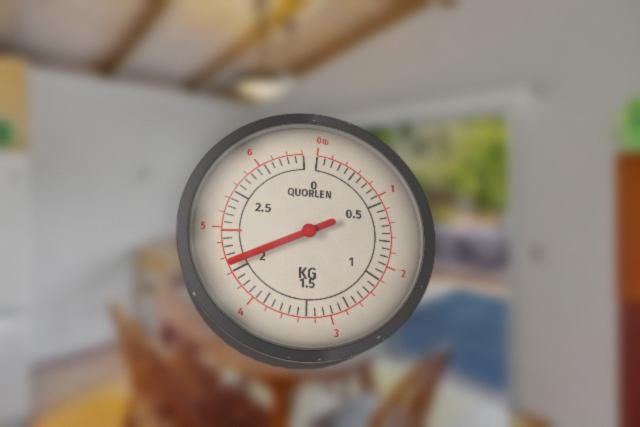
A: 2.05 kg
